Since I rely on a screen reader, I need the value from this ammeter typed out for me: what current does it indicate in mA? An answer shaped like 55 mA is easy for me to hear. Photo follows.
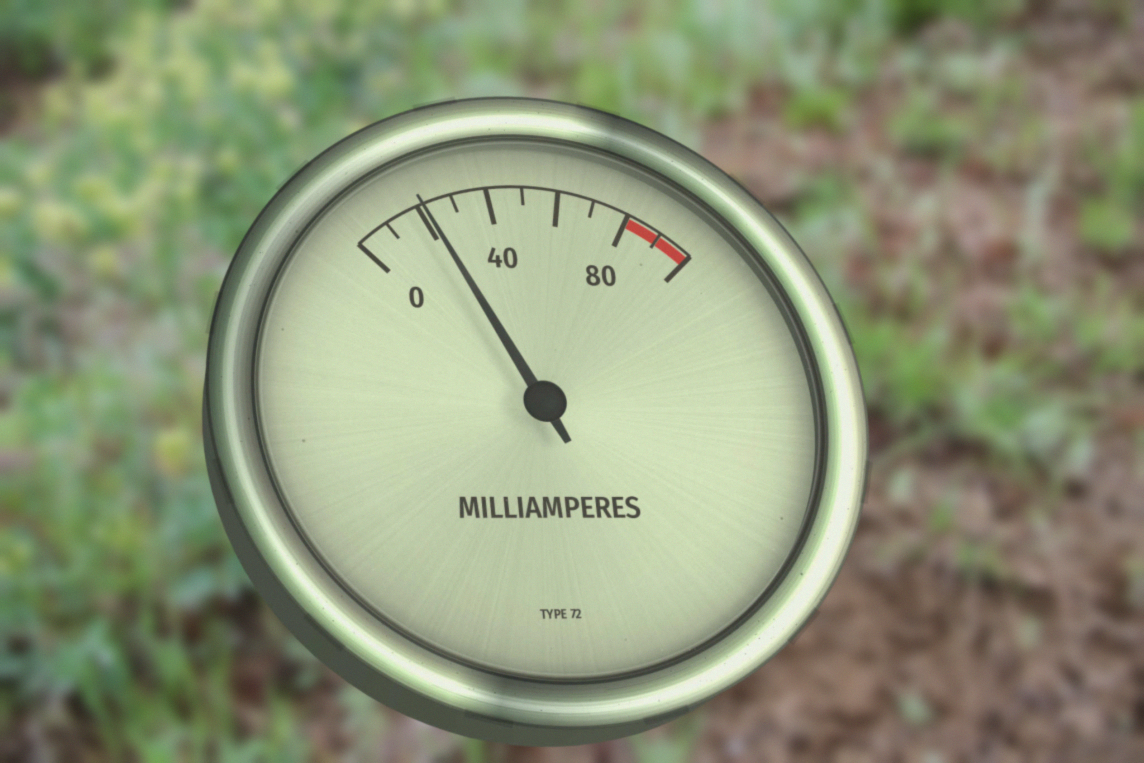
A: 20 mA
